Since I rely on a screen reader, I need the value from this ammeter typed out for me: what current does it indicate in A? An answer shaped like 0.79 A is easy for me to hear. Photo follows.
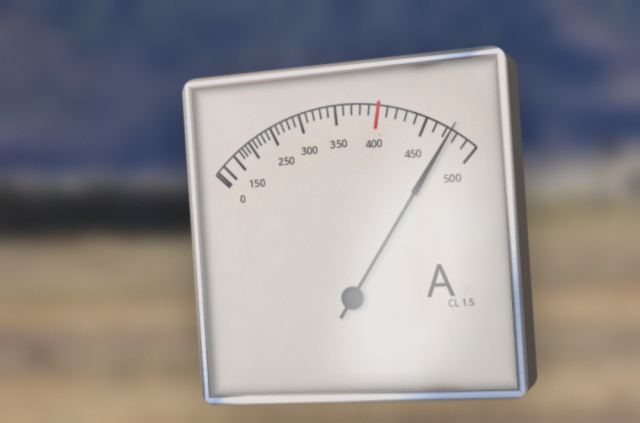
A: 475 A
